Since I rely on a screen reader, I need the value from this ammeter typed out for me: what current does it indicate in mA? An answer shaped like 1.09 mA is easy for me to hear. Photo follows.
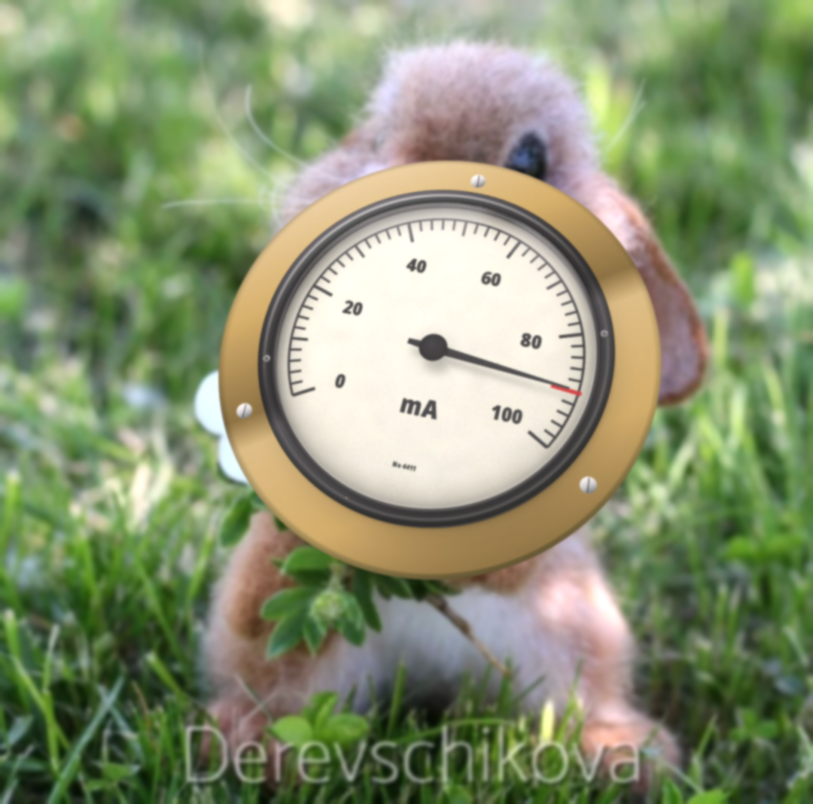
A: 90 mA
